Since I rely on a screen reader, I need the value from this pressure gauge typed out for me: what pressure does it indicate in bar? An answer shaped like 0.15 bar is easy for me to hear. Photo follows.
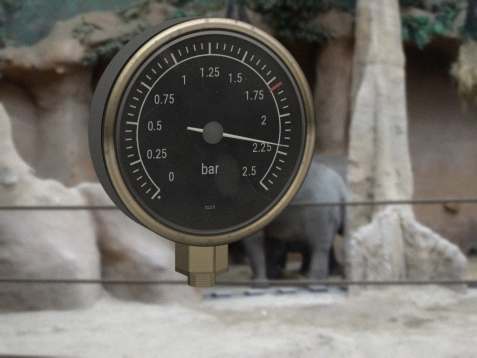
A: 2.2 bar
